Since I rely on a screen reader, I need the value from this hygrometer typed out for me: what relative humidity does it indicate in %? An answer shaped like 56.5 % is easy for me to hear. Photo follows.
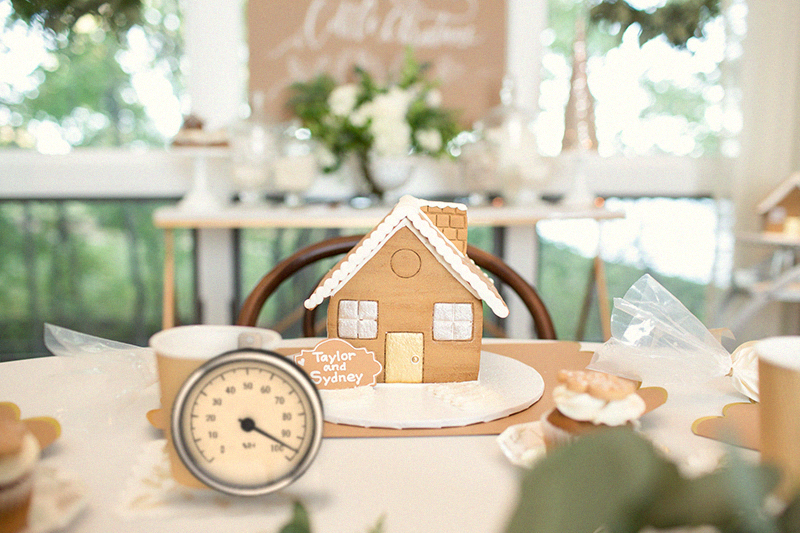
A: 95 %
